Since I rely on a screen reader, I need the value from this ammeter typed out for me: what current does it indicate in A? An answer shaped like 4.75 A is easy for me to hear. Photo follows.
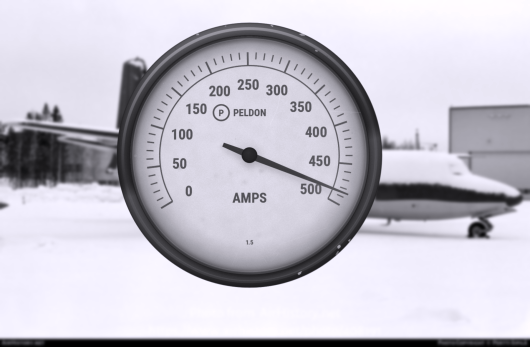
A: 485 A
